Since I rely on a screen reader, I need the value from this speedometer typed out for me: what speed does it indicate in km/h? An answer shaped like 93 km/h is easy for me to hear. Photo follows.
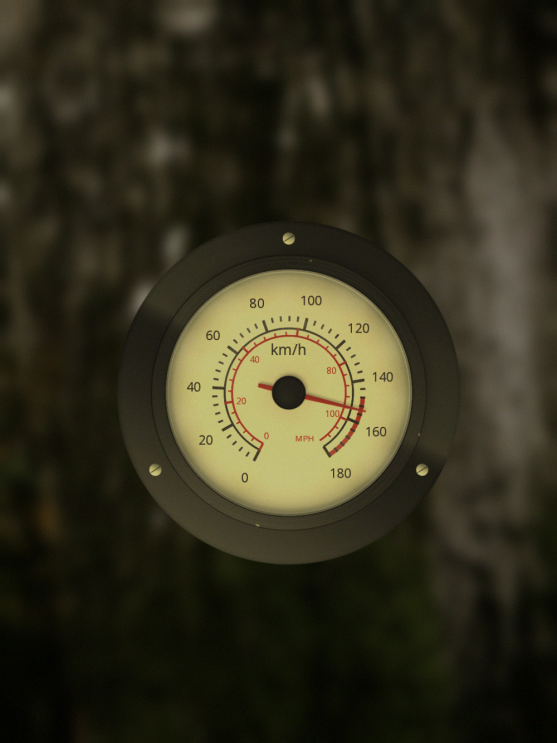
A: 154 km/h
